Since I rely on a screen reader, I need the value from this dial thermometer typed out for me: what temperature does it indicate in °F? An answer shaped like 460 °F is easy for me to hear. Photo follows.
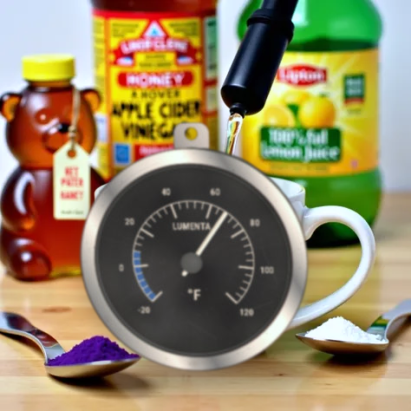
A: 68 °F
